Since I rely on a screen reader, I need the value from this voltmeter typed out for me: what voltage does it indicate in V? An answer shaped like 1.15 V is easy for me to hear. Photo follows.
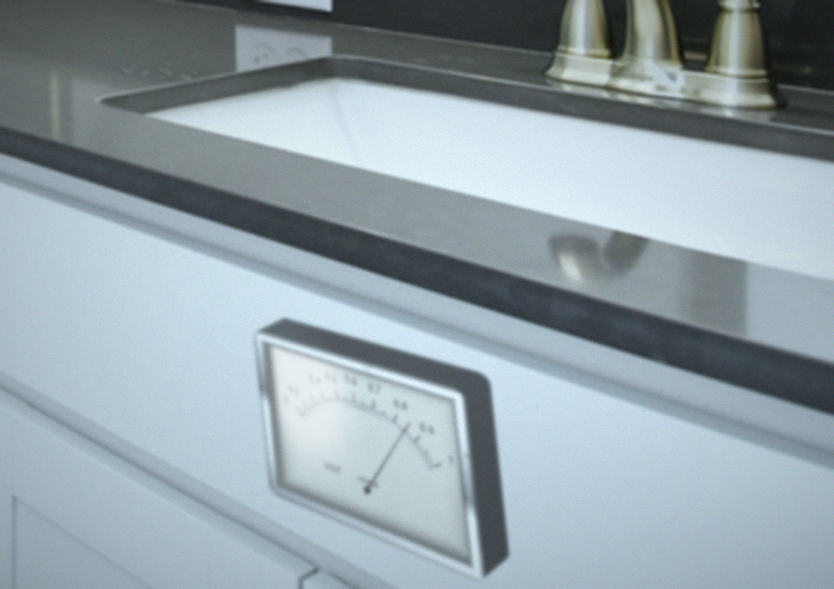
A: 0.85 V
